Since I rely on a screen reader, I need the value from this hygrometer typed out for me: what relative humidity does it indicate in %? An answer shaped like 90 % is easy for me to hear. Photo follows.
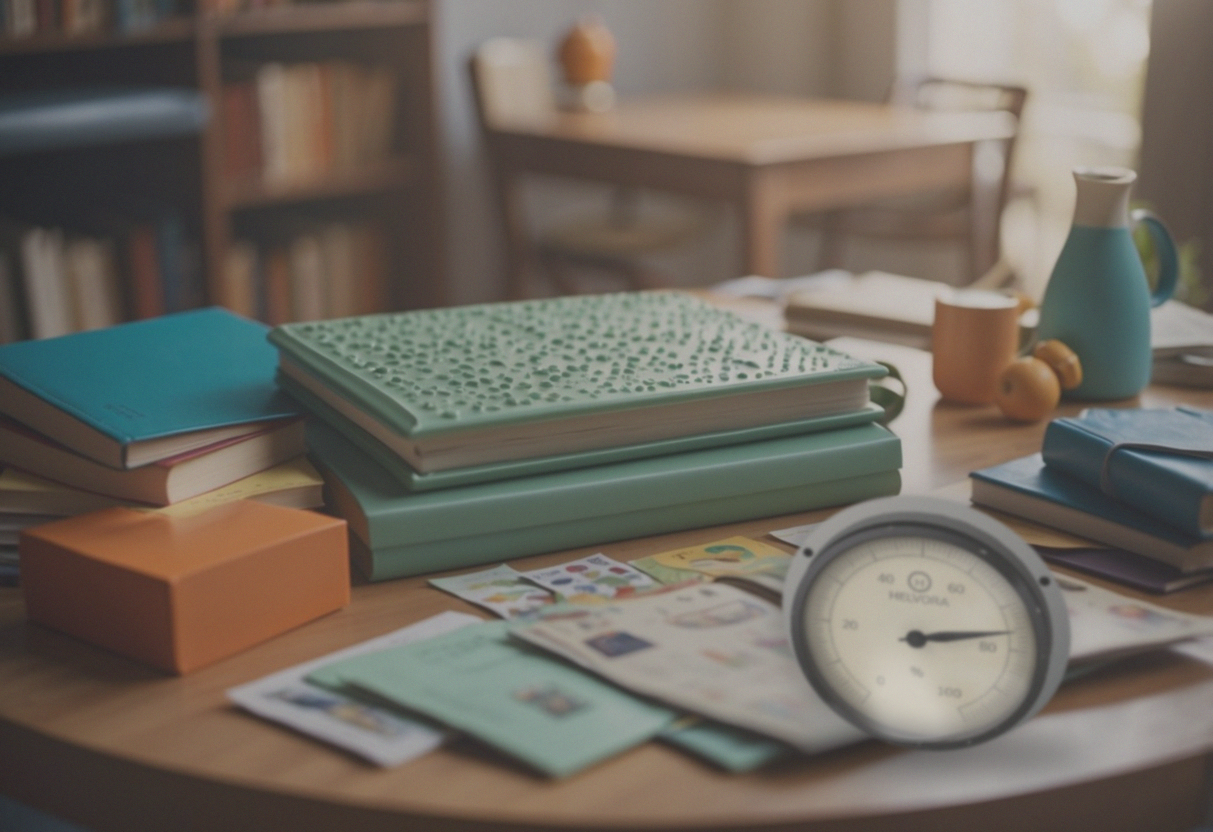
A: 75 %
